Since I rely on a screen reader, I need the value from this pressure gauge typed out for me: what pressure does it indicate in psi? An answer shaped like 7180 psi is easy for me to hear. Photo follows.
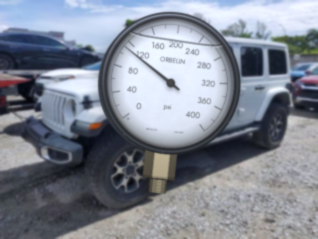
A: 110 psi
